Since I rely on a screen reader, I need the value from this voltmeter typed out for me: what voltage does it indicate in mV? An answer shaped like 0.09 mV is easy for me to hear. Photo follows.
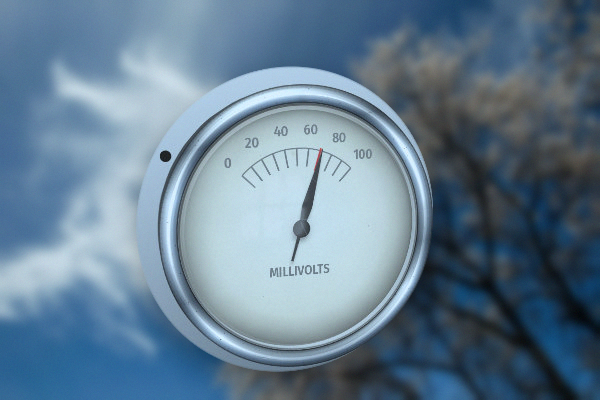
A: 70 mV
